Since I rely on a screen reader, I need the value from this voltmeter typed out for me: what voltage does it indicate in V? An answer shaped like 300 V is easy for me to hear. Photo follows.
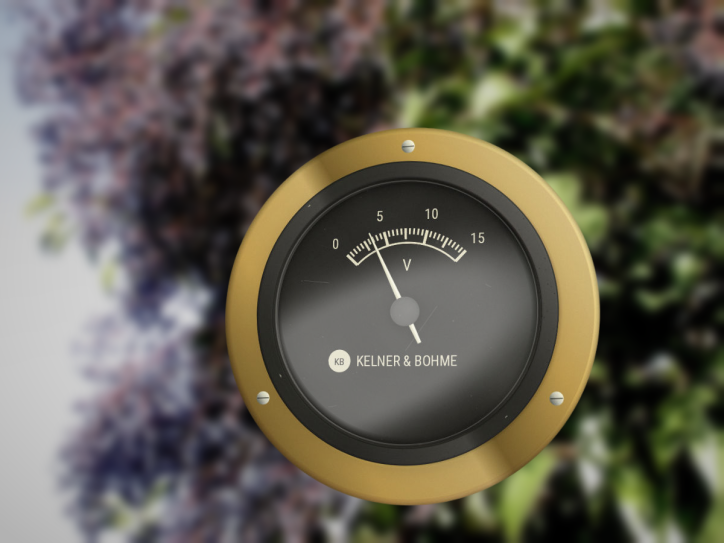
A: 3.5 V
